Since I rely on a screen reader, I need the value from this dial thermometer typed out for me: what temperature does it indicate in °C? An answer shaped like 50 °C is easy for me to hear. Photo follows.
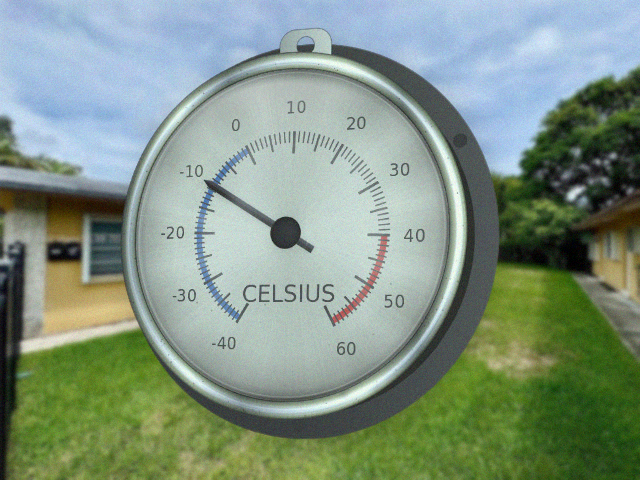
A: -10 °C
